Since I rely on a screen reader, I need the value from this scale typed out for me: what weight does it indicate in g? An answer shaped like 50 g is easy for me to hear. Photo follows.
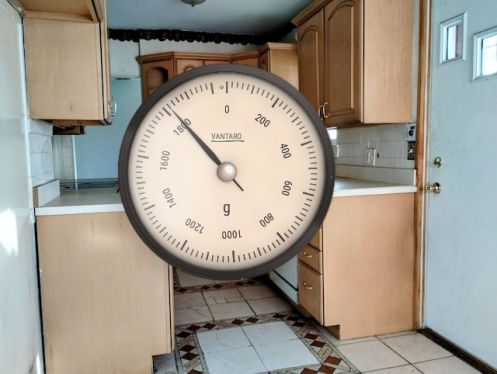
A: 1820 g
